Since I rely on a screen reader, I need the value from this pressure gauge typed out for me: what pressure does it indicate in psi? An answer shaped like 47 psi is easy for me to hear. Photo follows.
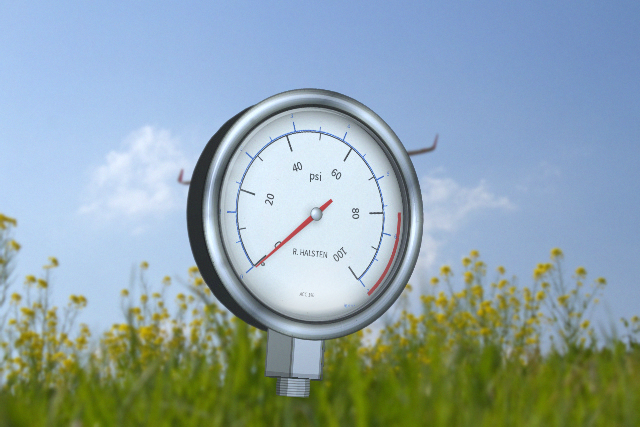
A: 0 psi
